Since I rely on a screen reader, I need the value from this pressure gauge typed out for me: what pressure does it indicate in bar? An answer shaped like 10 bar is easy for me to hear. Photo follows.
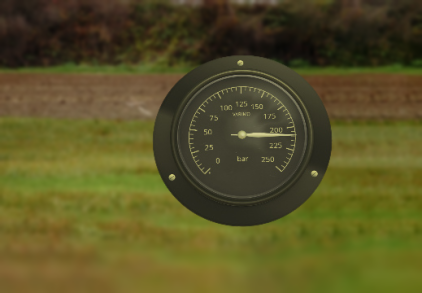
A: 210 bar
